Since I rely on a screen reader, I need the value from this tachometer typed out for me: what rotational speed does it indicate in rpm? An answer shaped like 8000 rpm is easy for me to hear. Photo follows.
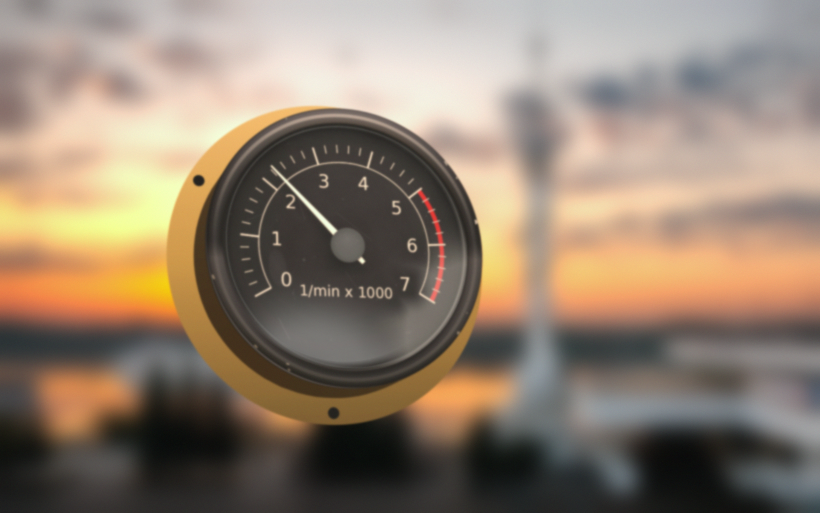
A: 2200 rpm
